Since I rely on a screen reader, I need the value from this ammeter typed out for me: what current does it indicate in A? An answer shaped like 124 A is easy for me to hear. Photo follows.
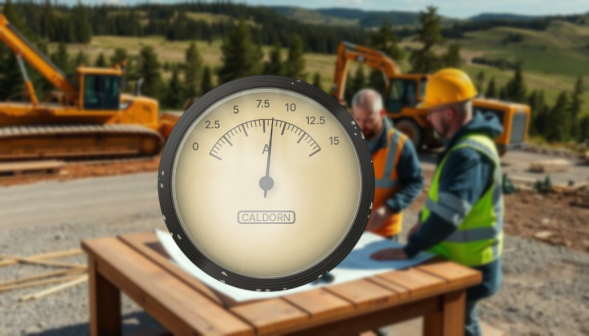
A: 8.5 A
